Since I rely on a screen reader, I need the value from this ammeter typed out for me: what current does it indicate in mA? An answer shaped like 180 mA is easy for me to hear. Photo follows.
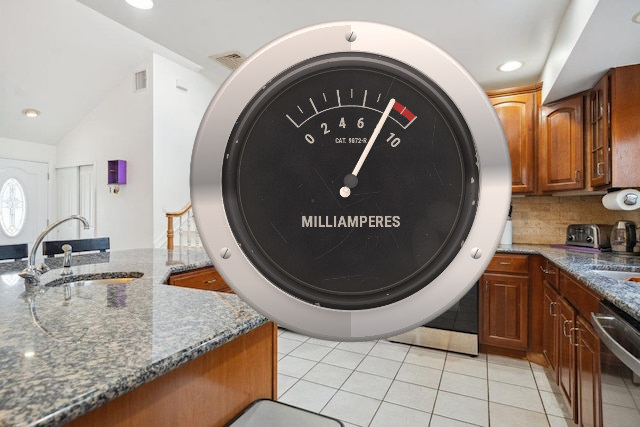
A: 8 mA
